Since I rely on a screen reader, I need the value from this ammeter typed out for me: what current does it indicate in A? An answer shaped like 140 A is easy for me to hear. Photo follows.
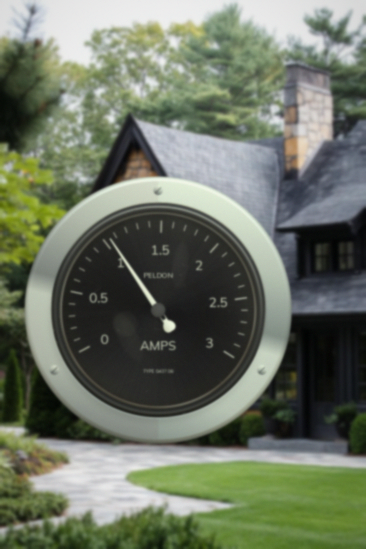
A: 1.05 A
